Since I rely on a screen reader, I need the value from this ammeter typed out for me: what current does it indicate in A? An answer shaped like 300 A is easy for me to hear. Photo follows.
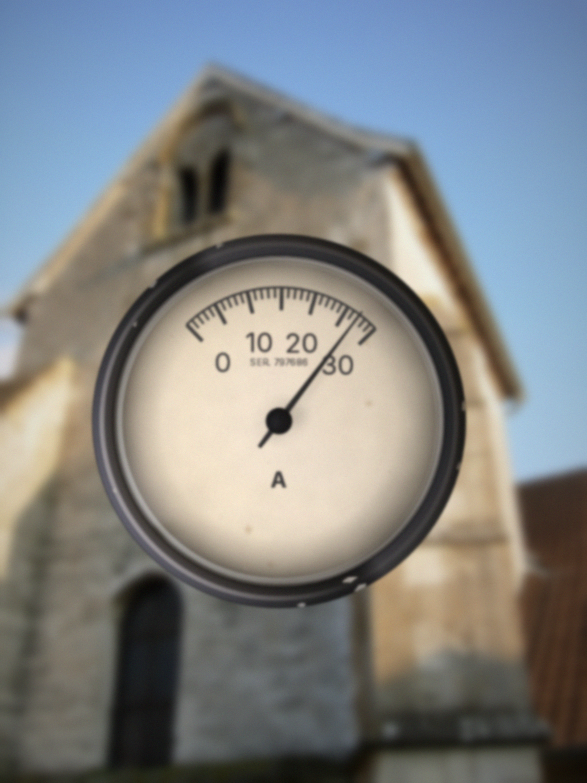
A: 27 A
